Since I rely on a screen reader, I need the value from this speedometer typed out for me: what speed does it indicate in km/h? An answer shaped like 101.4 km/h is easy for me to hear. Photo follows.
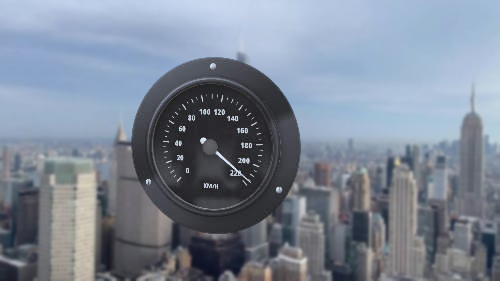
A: 215 km/h
